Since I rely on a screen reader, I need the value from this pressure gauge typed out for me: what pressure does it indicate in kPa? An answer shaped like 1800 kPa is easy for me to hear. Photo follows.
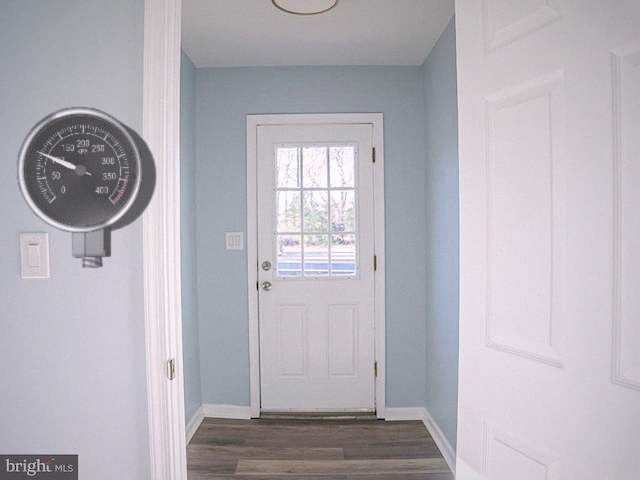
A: 100 kPa
